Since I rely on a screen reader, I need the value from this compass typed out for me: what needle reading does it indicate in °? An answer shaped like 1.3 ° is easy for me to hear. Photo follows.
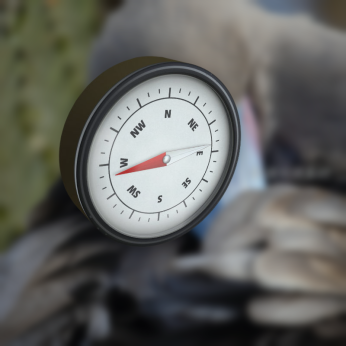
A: 260 °
